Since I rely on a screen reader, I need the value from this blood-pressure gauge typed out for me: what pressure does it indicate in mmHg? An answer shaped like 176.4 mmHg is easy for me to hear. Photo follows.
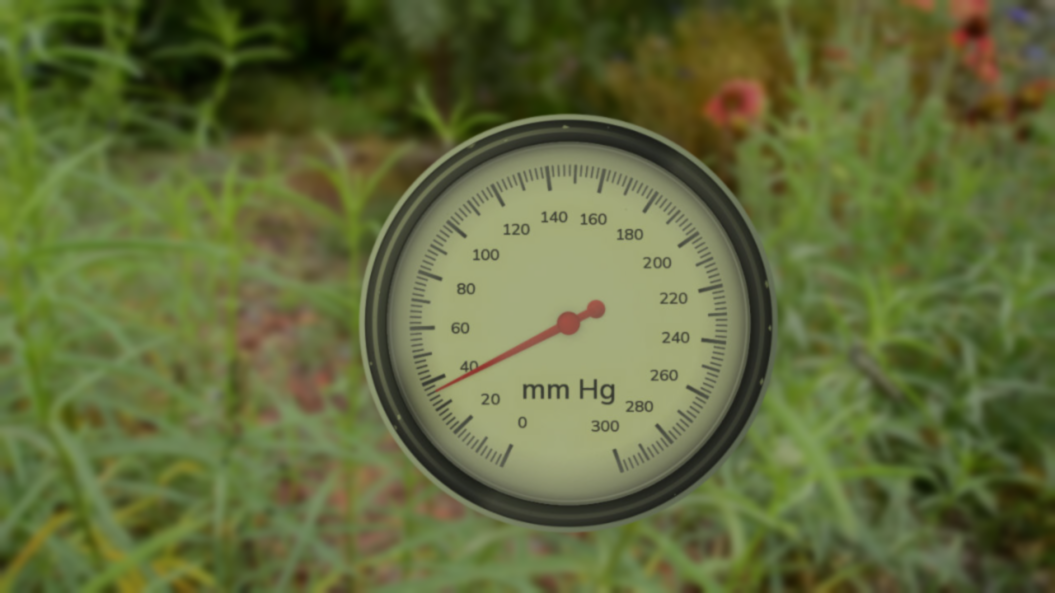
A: 36 mmHg
